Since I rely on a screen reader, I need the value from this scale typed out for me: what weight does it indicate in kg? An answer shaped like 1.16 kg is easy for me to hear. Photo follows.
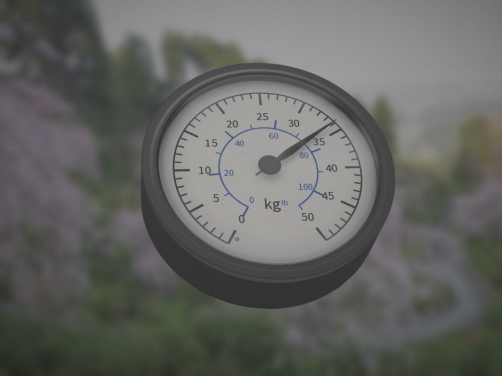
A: 34 kg
